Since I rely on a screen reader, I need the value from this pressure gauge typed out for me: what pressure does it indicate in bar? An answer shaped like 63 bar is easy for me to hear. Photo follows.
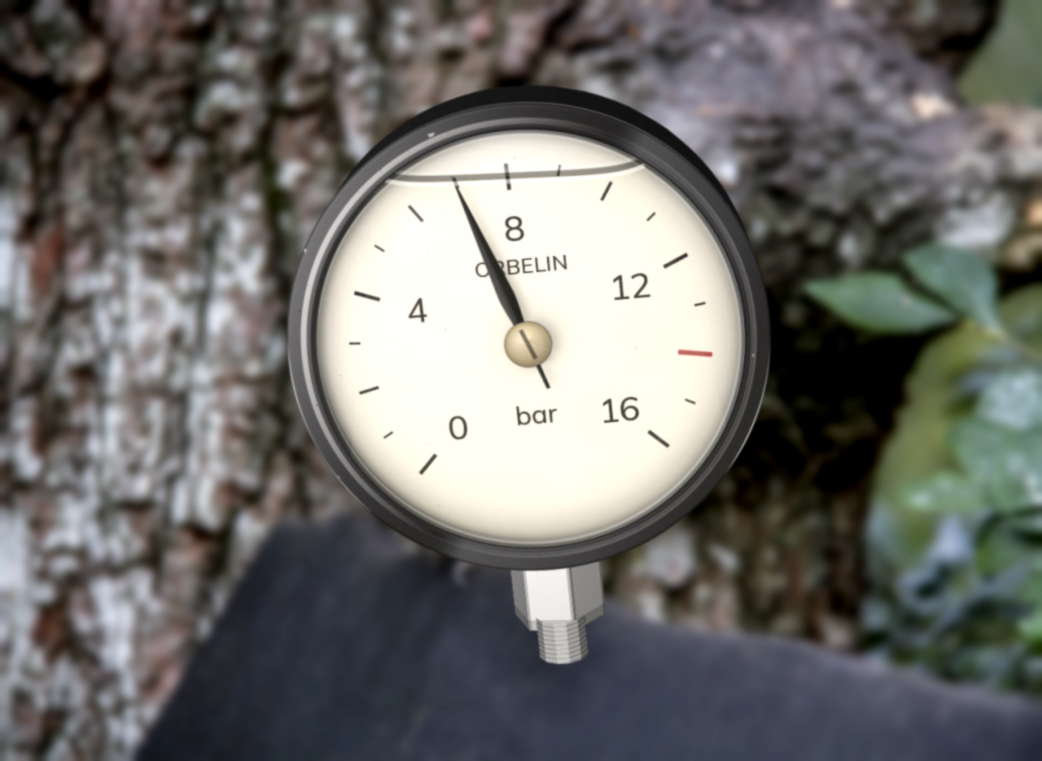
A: 7 bar
